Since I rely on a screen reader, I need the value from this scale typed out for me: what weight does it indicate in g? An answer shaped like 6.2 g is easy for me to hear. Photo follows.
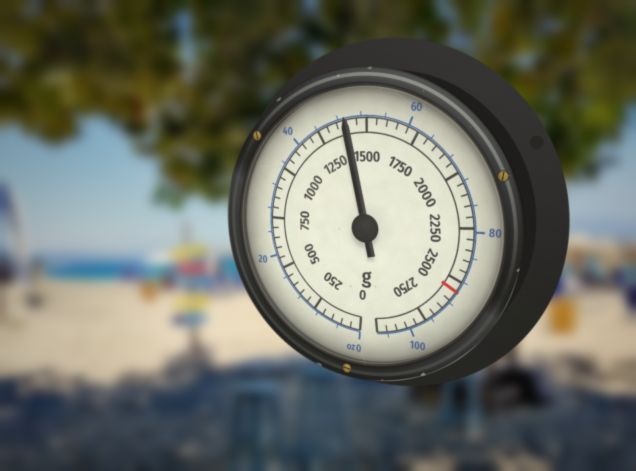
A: 1400 g
